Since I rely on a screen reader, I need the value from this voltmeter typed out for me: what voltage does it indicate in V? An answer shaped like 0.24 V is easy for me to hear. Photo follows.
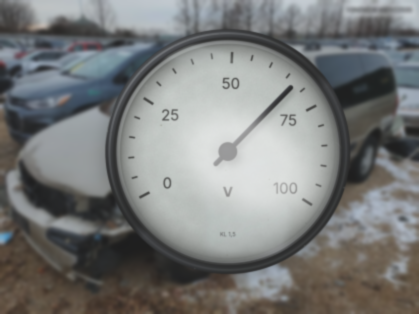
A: 67.5 V
